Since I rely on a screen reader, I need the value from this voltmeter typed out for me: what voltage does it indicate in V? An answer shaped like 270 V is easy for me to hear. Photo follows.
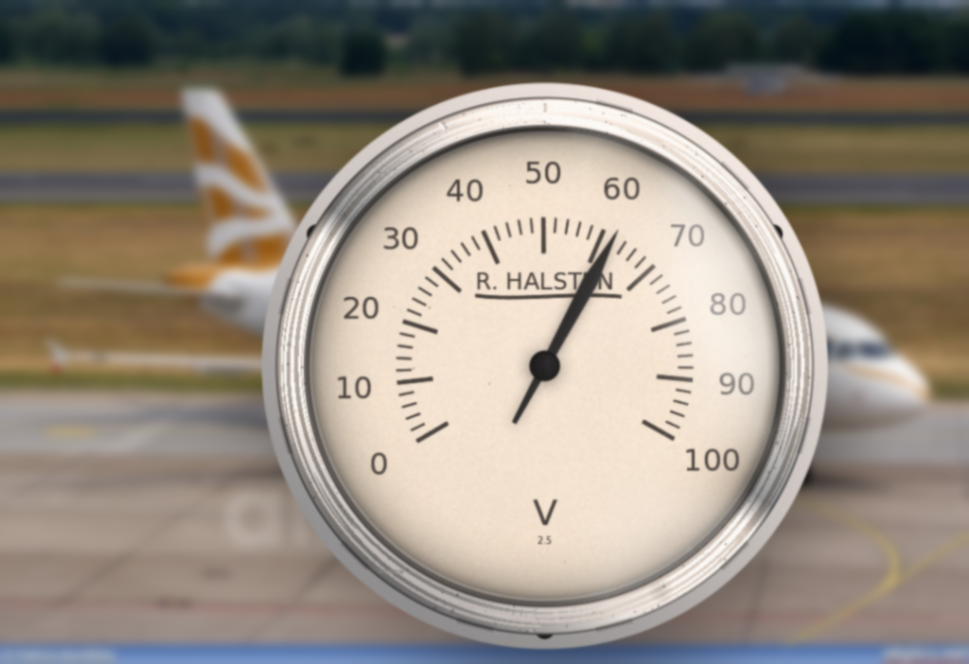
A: 62 V
